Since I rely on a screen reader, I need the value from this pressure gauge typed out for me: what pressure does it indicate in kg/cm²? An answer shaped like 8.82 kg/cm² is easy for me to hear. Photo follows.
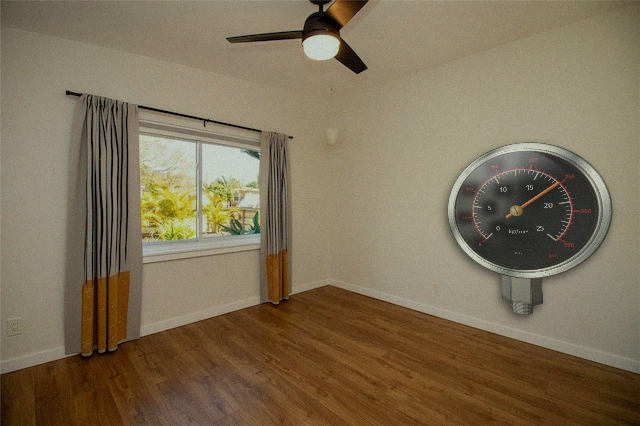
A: 17.5 kg/cm²
